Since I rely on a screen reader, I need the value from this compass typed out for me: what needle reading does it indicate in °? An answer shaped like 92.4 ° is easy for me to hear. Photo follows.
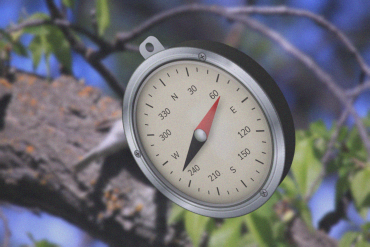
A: 70 °
